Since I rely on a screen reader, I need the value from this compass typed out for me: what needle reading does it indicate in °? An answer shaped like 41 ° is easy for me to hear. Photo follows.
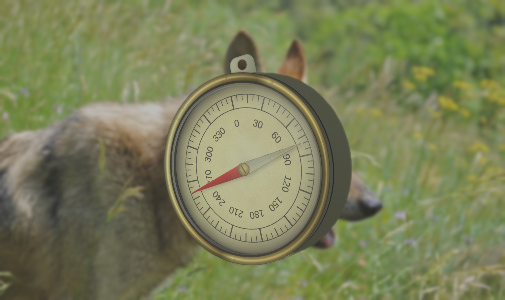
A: 260 °
